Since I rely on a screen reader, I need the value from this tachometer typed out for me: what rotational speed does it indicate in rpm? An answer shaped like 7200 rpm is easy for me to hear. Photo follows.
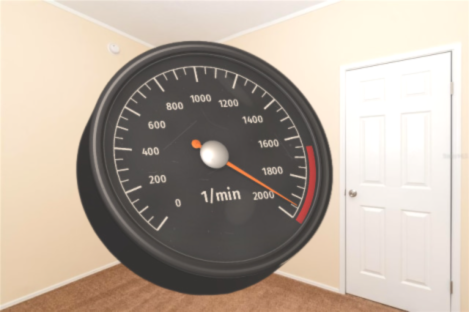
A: 1950 rpm
